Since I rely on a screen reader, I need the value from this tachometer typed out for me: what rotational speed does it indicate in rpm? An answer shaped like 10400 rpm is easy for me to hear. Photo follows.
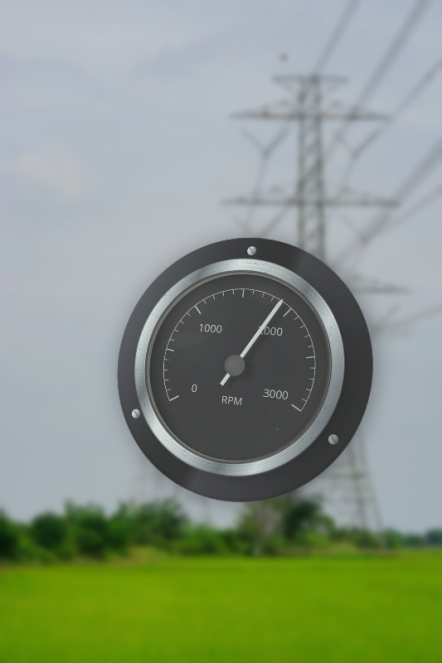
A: 1900 rpm
